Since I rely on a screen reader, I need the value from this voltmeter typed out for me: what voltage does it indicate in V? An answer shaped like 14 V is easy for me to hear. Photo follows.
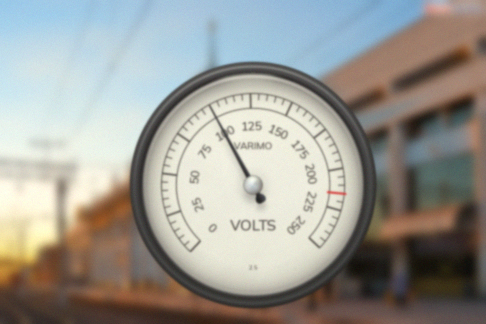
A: 100 V
